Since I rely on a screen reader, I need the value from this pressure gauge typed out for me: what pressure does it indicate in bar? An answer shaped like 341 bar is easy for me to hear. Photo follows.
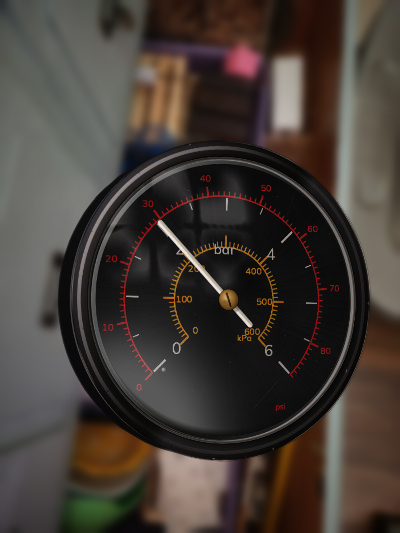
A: 2 bar
